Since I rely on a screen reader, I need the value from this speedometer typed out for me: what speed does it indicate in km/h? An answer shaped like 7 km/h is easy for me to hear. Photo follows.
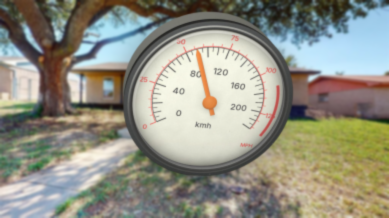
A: 90 km/h
